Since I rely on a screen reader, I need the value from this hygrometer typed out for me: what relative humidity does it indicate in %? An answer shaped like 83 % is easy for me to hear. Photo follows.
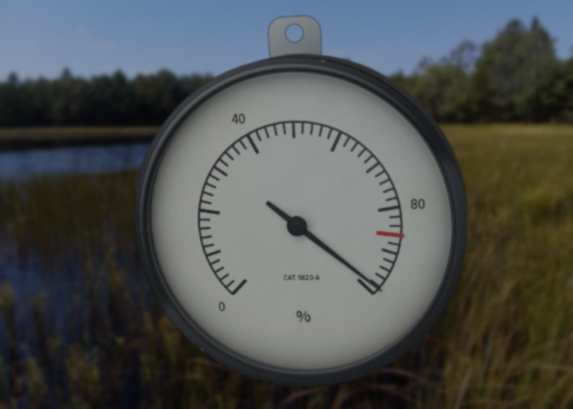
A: 98 %
